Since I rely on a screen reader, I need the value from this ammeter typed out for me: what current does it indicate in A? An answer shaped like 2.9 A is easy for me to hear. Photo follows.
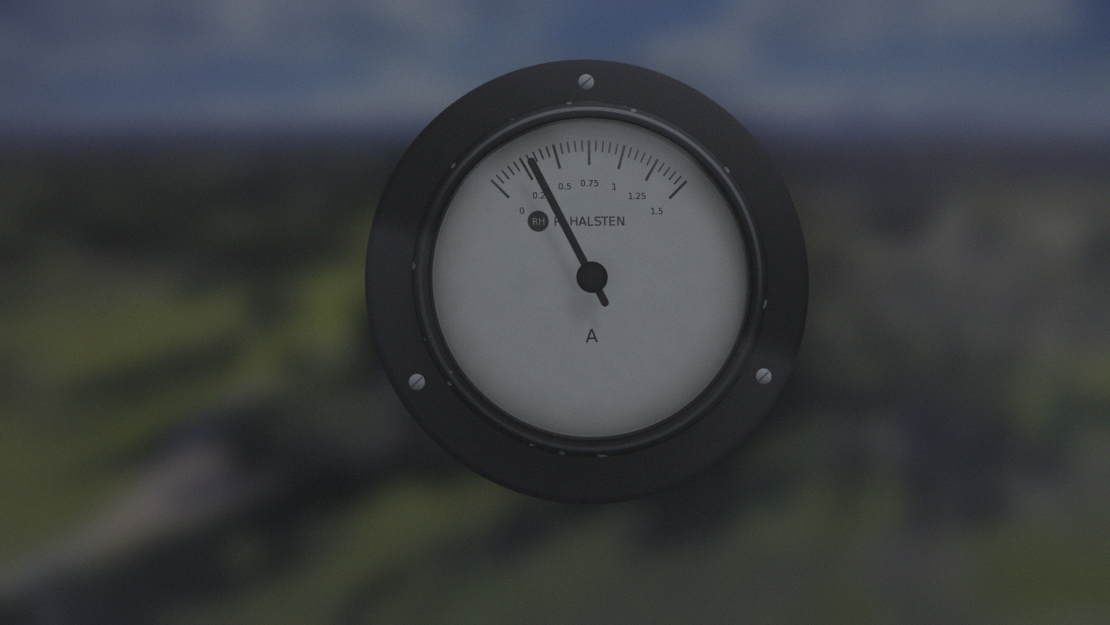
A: 0.3 A
